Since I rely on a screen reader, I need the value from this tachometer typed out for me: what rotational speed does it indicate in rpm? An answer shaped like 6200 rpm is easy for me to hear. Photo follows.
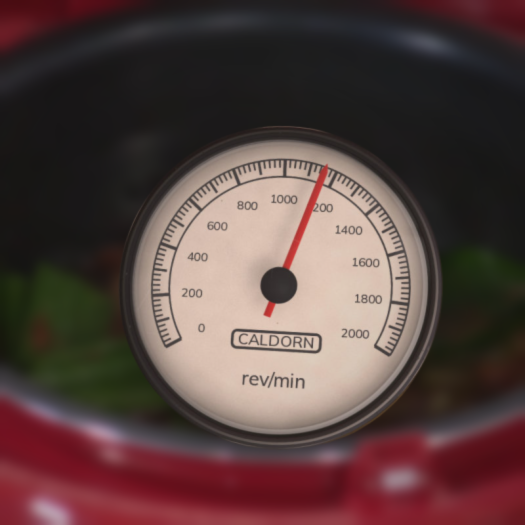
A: 1160 rpm
